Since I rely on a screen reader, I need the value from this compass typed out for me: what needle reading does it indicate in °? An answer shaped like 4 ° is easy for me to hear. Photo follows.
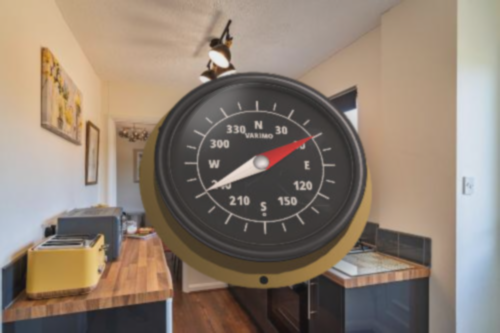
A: 60 °
